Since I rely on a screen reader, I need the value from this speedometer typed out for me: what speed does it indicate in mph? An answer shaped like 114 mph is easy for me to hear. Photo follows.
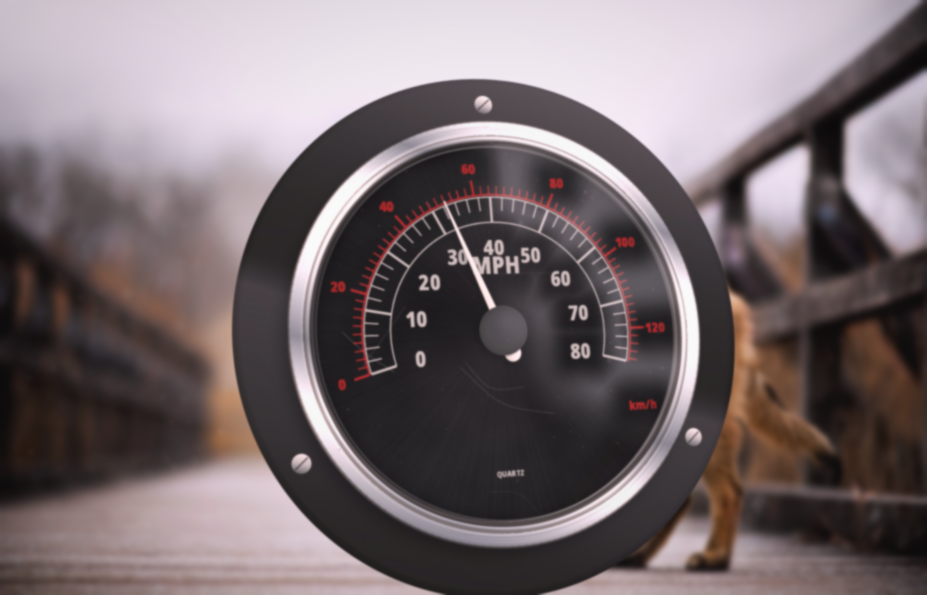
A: 32 mph
